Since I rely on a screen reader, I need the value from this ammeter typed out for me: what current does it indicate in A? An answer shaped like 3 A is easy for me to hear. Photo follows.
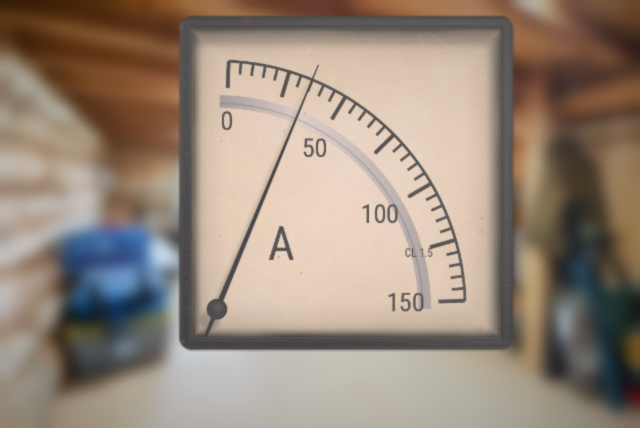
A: 35 A
